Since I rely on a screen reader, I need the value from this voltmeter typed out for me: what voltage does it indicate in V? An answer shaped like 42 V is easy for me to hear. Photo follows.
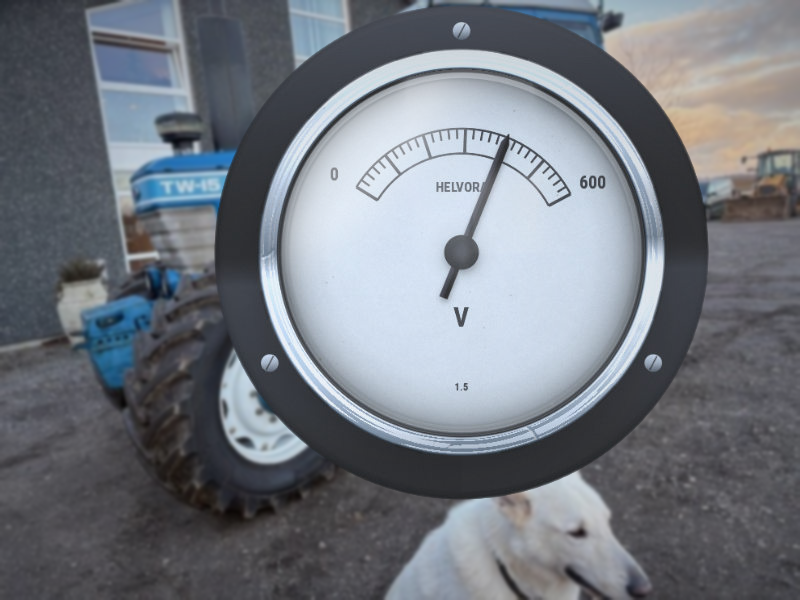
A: 400 V
